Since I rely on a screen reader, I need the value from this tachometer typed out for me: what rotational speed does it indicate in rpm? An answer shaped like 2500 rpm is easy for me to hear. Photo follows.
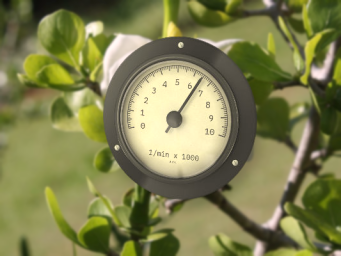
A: 6500 rpm
